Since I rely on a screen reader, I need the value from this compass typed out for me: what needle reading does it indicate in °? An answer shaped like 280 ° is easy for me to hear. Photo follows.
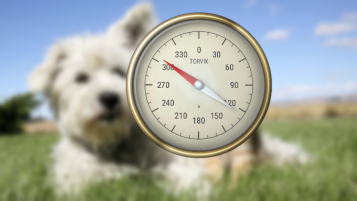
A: 305 °
